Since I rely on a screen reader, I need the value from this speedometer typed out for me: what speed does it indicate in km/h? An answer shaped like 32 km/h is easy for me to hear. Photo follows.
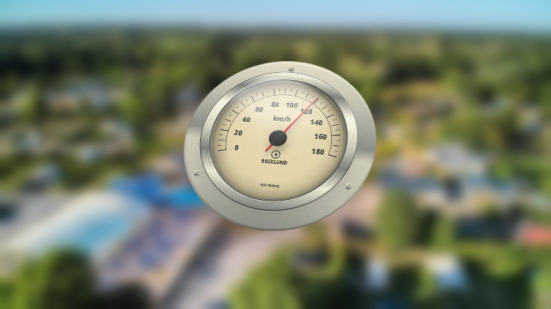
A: 120 km/h
